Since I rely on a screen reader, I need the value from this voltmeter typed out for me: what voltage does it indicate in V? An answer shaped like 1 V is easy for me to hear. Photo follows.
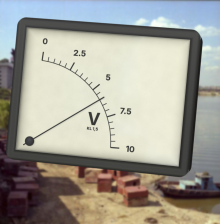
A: 6 V
